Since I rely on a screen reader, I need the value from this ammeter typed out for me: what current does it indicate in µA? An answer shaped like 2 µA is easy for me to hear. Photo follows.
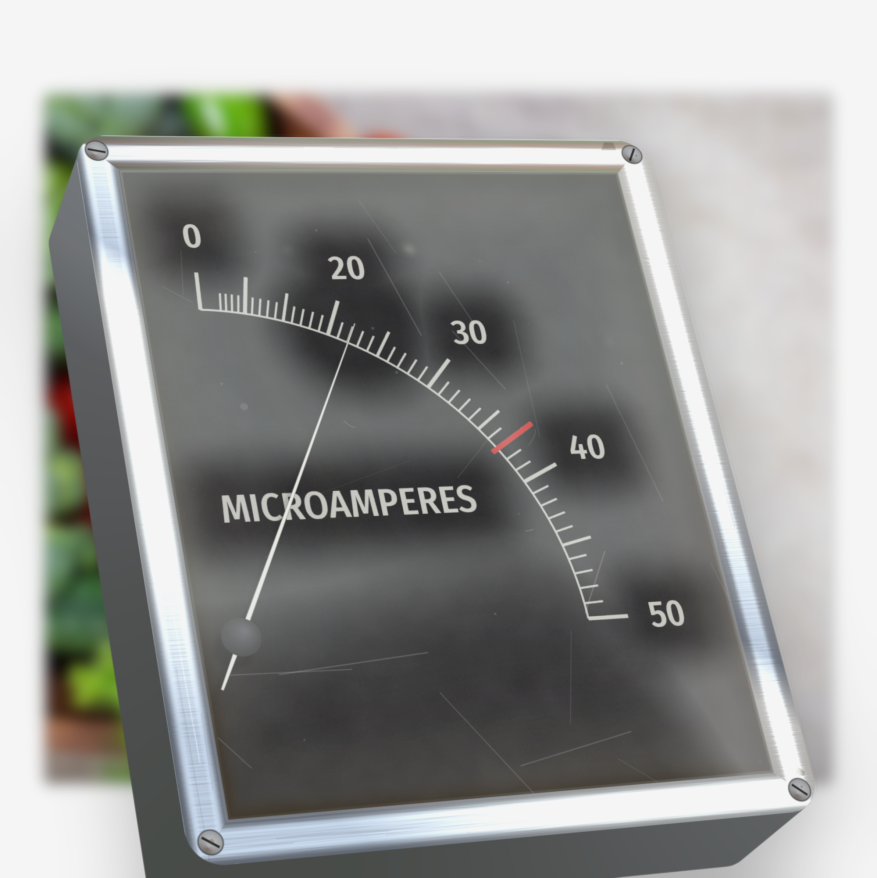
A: 22 µA
